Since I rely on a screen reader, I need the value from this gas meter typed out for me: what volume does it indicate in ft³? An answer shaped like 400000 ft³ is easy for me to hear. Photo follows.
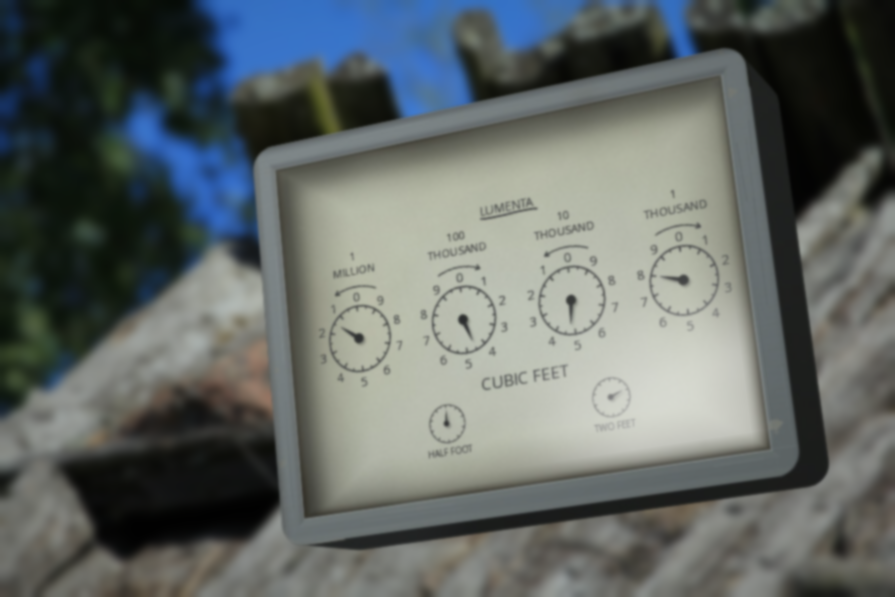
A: 144800 ft³
